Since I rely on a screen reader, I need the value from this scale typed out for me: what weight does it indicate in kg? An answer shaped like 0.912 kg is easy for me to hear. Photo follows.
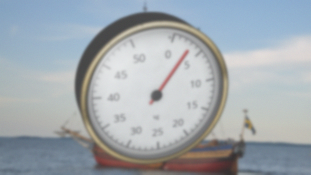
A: 3 kg
